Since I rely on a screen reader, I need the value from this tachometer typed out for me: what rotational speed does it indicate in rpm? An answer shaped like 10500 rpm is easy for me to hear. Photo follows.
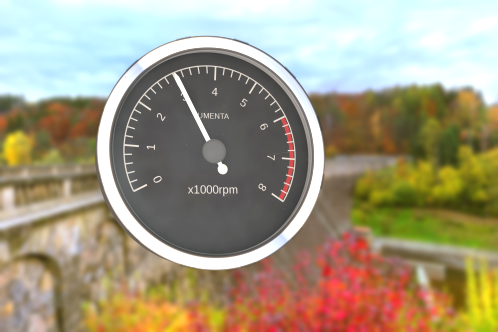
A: 3000 rpm
